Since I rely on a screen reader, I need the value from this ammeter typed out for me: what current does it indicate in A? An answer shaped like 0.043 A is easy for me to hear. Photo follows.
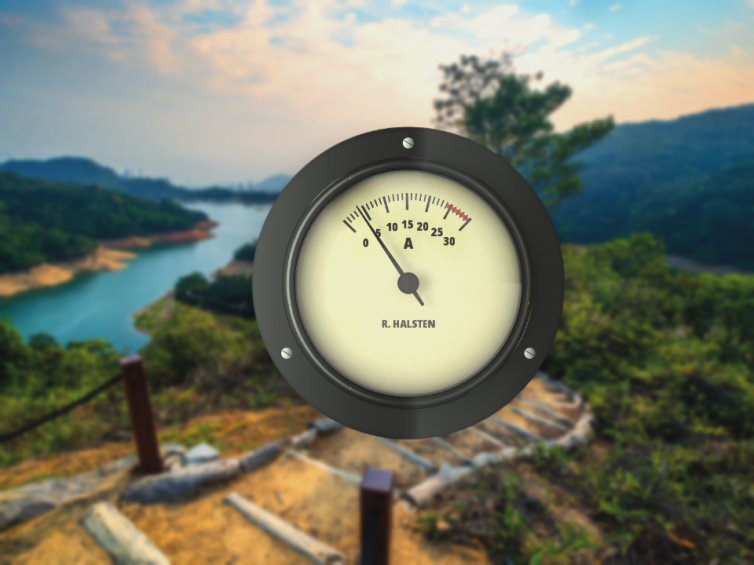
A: 4 A
